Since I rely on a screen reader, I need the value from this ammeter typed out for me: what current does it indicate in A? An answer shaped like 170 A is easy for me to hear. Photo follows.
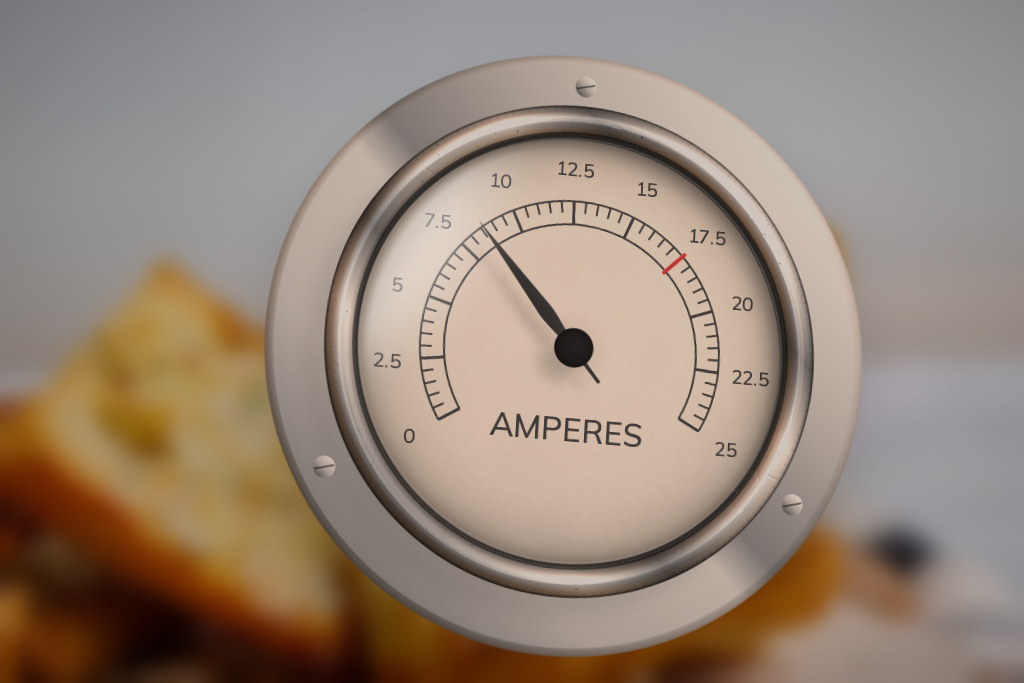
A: 8.5 A
